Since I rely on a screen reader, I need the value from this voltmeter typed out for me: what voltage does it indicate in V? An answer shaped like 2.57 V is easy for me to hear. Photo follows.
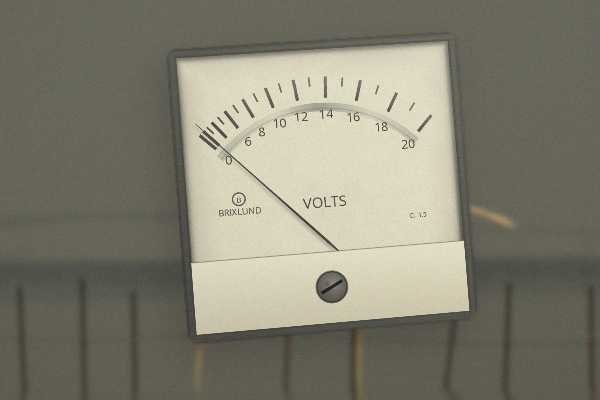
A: 2 V
